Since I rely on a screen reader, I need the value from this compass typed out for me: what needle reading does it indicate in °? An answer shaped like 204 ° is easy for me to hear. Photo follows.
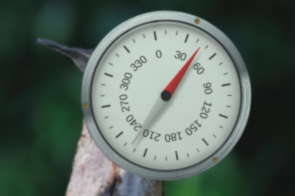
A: 45 °
